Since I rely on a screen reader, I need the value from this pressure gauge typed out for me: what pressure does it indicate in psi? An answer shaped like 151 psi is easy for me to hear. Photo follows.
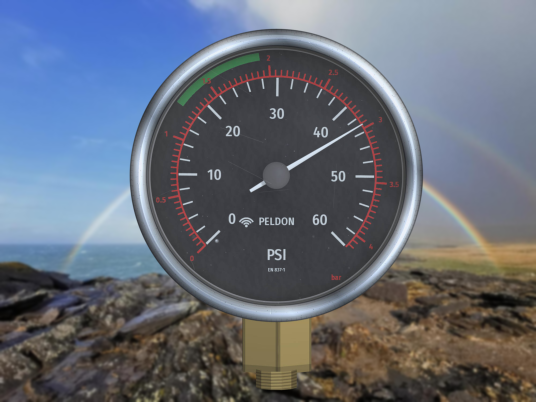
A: 43 psi
